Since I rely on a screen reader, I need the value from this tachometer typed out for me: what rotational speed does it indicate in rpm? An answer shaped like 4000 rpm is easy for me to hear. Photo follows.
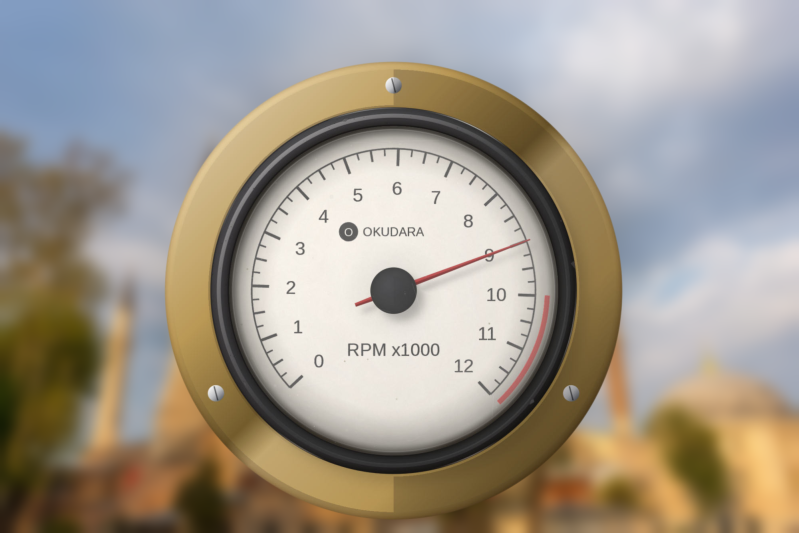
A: 9000 rpm
